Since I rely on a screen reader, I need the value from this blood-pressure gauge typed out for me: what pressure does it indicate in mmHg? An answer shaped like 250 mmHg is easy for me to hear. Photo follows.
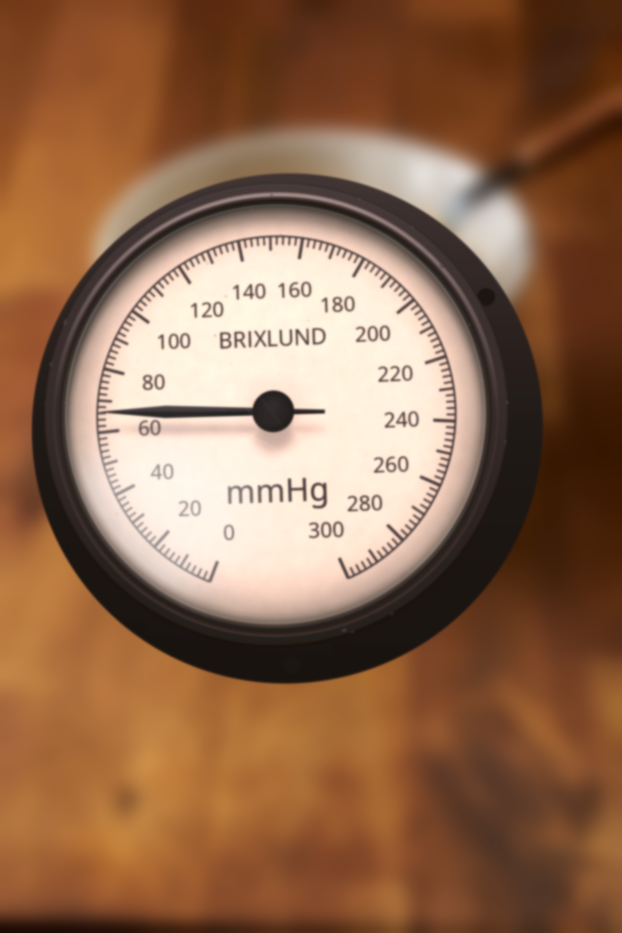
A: 66 mmHg
